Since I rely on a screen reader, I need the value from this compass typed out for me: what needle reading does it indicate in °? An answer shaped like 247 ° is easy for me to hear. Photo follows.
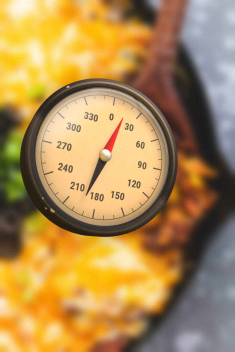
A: 15 °
